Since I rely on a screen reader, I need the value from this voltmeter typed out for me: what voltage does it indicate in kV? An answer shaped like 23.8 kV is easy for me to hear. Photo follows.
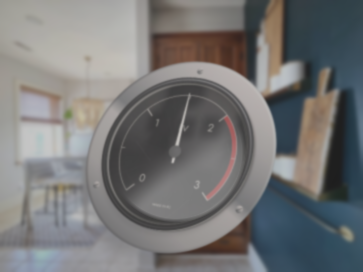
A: 1.5 kV
